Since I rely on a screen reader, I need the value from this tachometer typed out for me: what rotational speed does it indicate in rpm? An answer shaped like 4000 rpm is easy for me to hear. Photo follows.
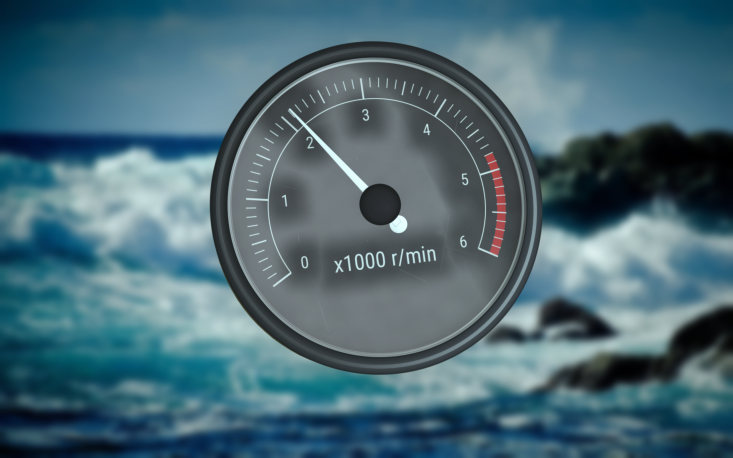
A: 2100 rpm
